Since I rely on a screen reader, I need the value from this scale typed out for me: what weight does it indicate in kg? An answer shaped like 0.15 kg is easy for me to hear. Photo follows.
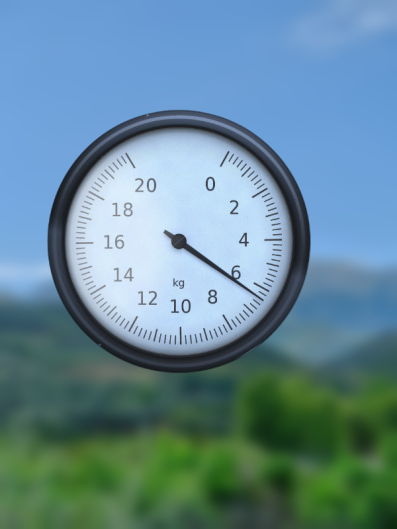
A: 6.4 kg
